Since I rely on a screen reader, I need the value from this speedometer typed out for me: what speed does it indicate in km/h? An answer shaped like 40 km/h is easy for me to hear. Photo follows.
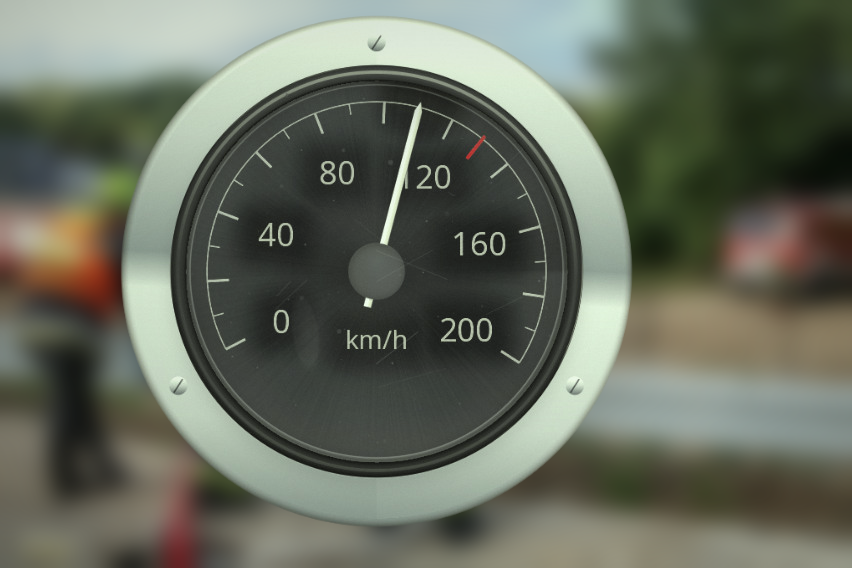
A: 110 km/h
